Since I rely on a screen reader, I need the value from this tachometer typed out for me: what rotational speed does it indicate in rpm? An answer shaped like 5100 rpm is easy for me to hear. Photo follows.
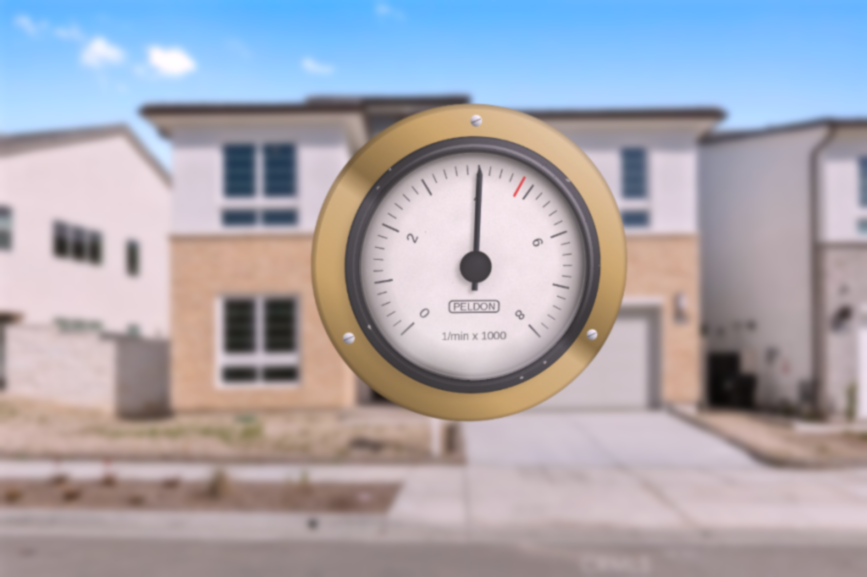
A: 4000 rpm
